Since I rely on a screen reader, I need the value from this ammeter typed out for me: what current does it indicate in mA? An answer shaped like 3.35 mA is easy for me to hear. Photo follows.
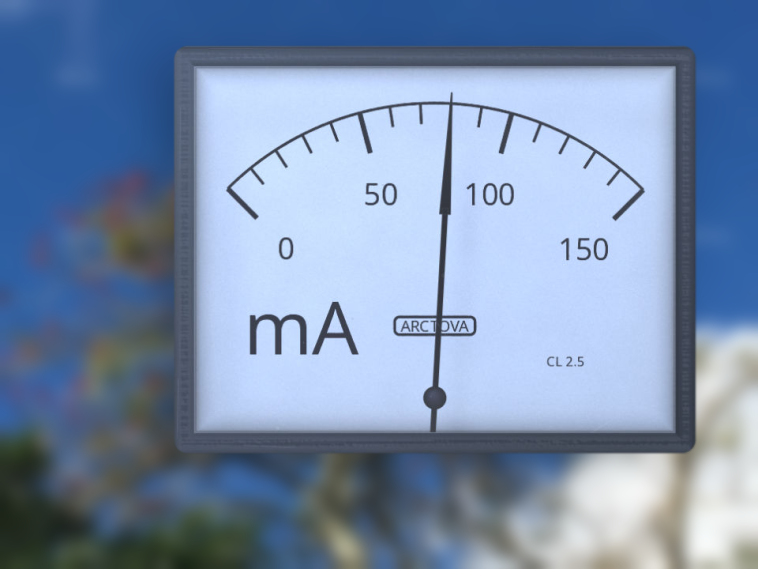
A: 80 mA
